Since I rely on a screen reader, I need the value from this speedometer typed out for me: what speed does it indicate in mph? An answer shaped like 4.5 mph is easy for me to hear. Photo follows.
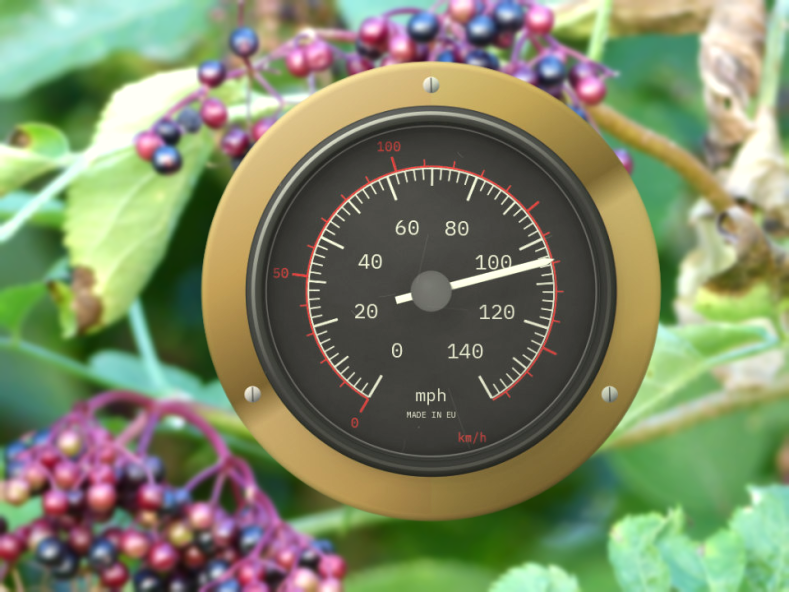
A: 105 mph
